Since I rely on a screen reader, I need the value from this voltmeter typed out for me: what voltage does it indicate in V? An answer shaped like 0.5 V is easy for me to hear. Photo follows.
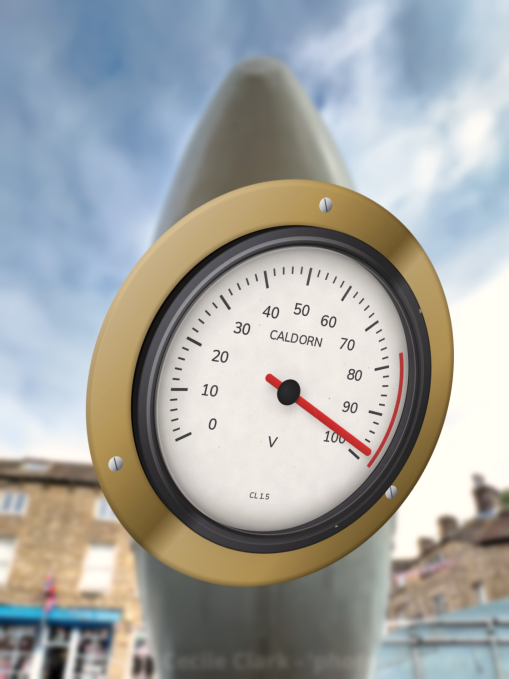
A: 98 V
